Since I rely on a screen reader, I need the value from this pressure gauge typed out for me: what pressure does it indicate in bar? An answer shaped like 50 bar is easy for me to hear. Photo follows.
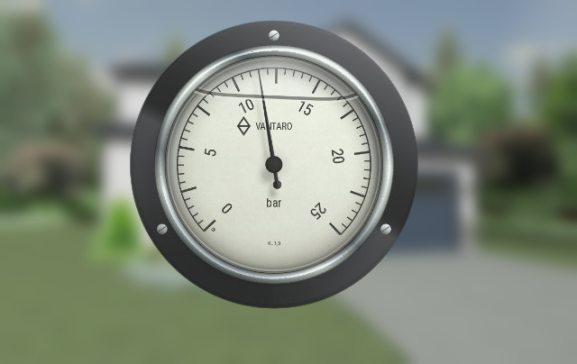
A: 11.5 bar
